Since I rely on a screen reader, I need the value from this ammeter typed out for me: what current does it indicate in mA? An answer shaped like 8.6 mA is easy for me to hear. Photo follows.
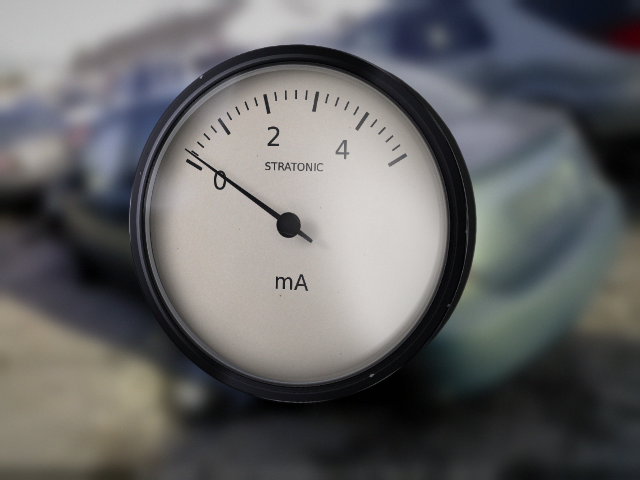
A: 0.2 mA
